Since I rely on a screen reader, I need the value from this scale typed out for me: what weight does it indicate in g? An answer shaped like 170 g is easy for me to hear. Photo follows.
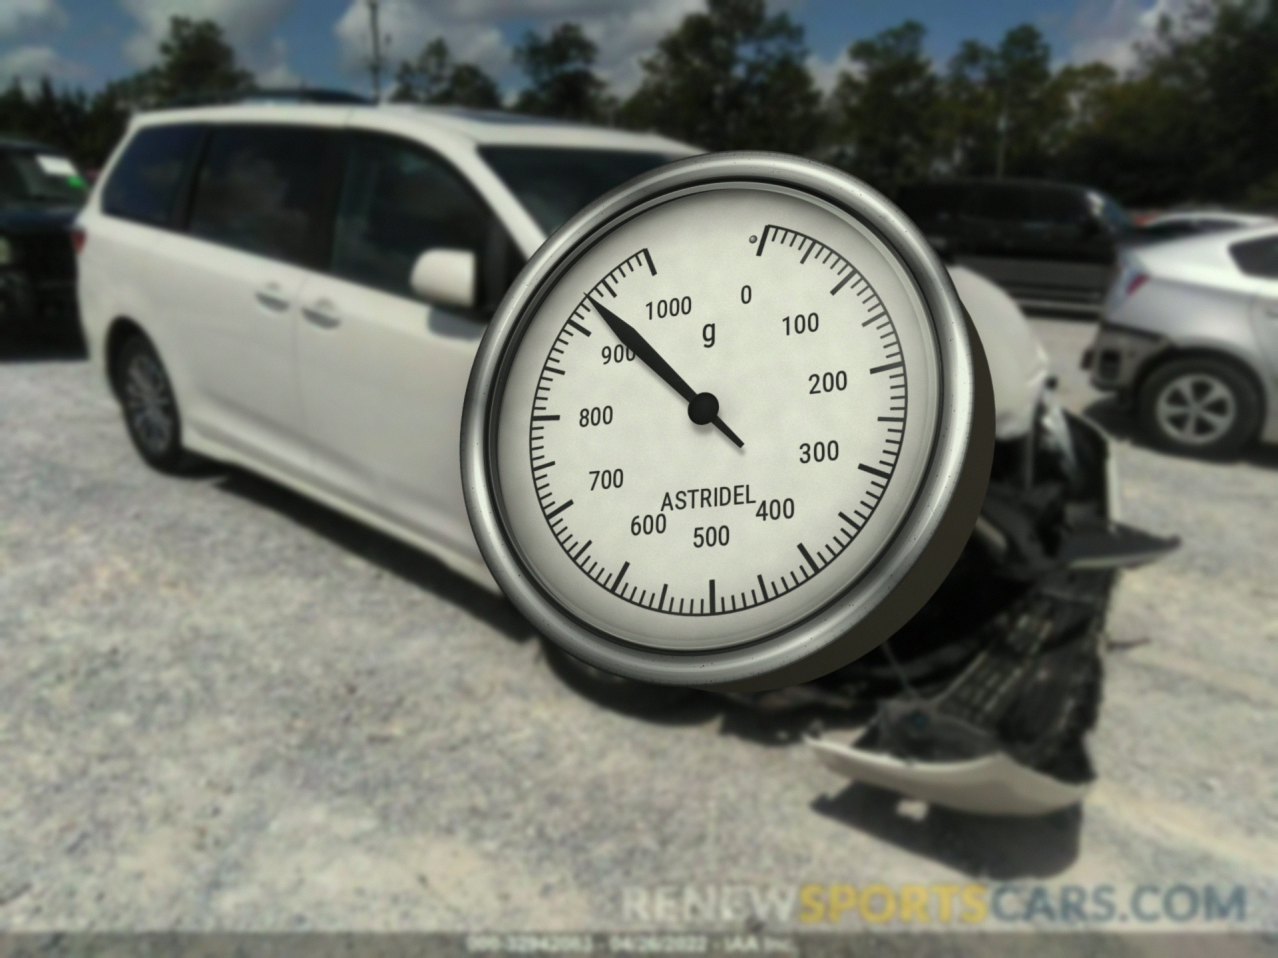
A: 930 g
